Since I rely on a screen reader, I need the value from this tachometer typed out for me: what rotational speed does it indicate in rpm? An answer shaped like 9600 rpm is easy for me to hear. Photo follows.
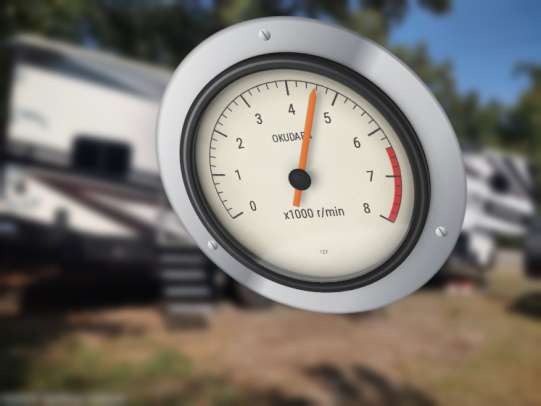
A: 4600 rpm
